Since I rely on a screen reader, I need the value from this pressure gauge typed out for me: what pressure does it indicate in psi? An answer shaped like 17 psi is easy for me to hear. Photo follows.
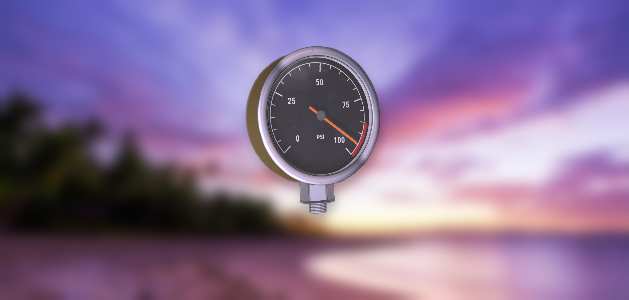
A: 95 psi
